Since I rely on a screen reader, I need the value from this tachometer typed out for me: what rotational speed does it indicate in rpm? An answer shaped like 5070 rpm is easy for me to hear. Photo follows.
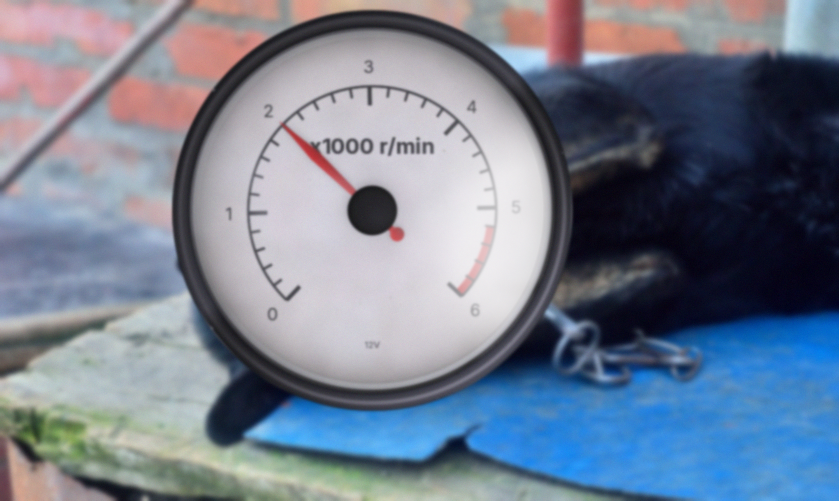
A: 2000 rpm
